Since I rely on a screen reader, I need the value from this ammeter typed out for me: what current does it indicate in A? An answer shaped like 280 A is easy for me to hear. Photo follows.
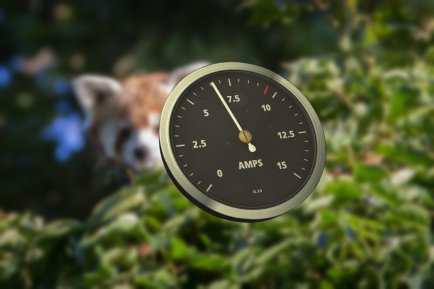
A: 6.5 A
